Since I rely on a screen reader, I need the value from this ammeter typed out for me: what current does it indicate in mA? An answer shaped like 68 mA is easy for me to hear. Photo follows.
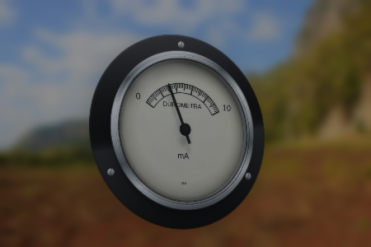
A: 3 mA
